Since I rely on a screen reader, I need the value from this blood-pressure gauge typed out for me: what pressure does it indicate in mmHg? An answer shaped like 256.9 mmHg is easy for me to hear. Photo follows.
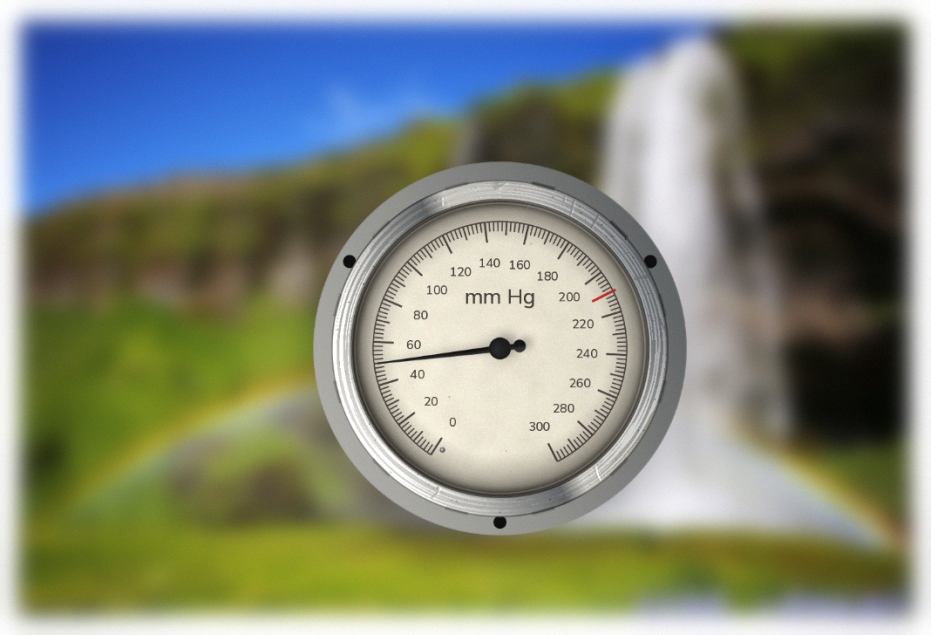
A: 50 mmHg
